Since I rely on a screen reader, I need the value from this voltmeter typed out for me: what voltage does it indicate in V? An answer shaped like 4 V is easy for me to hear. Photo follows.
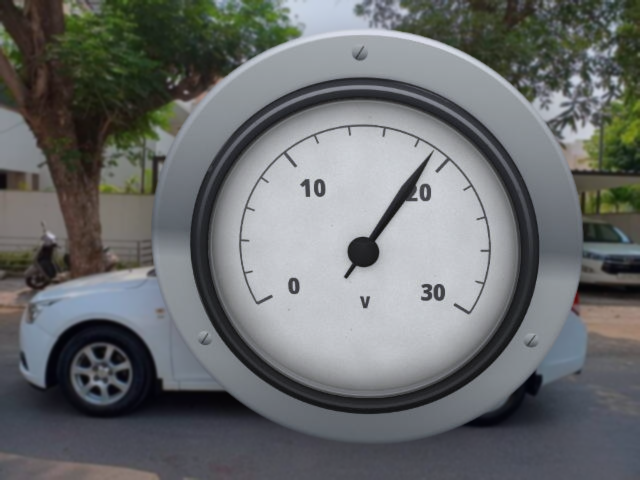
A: 19 V
